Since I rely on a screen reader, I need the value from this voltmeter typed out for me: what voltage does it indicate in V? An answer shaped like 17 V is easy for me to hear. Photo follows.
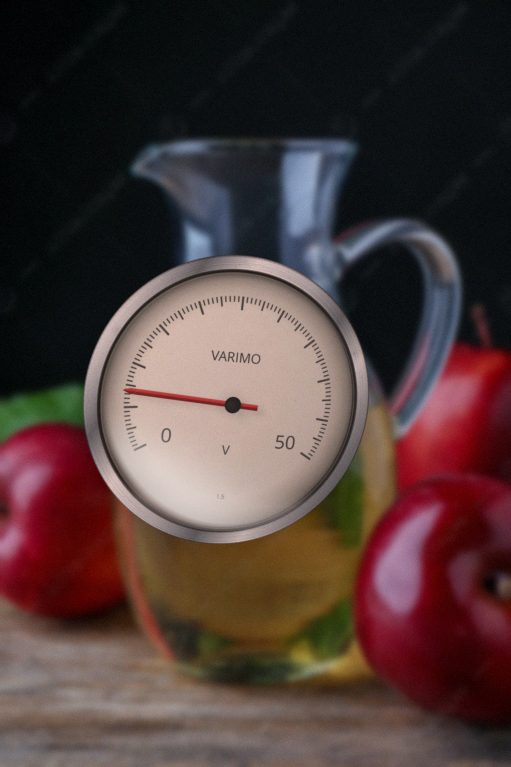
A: 7 V
